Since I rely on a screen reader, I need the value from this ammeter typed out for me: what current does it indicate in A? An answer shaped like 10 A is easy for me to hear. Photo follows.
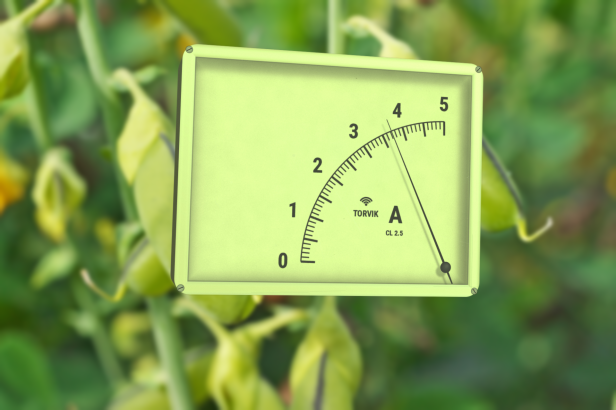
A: 3.7 A
